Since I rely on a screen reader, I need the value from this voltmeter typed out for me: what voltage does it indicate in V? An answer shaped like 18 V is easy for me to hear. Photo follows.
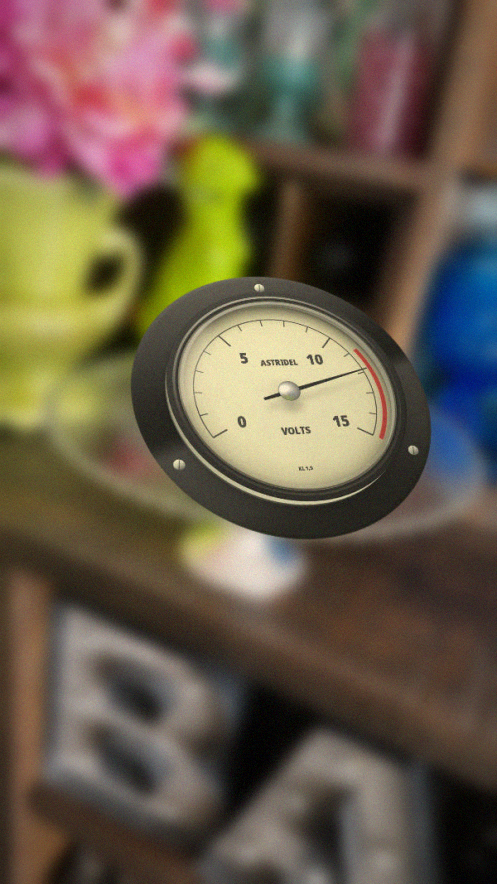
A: 12 V
